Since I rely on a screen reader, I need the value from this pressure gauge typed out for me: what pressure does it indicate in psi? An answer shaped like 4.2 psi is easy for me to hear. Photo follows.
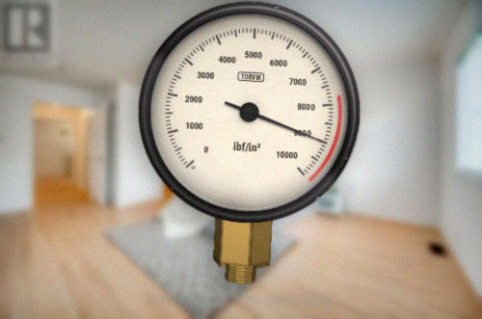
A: 9000 psi
